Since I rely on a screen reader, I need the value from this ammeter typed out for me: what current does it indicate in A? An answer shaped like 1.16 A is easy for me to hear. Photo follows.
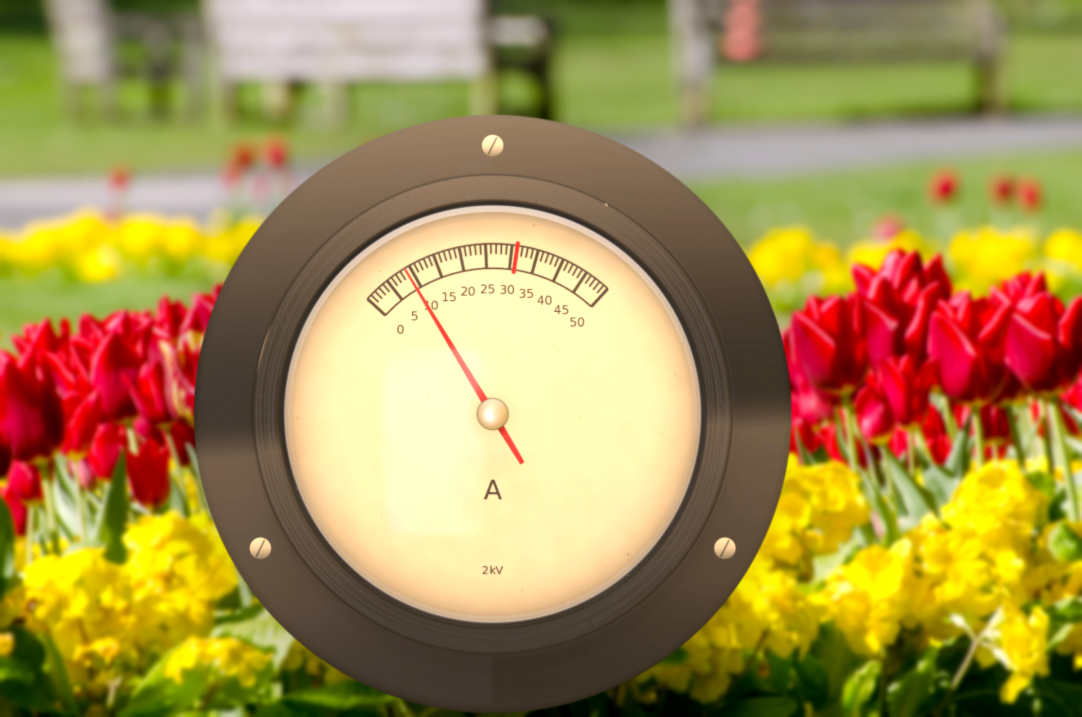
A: 9 A
